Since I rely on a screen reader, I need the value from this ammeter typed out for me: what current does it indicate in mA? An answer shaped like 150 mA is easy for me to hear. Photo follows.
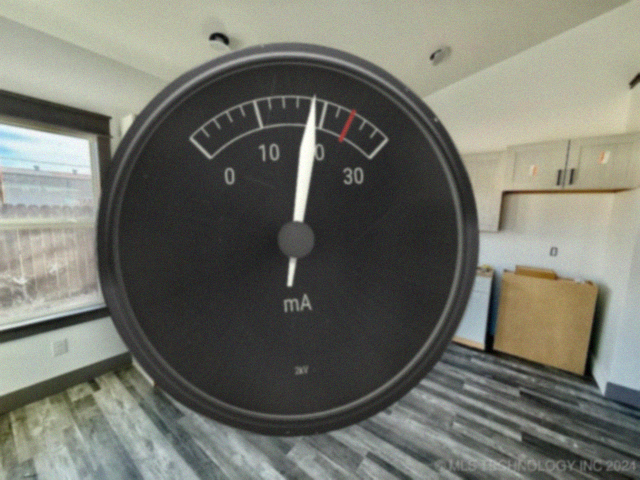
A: 18 mA
